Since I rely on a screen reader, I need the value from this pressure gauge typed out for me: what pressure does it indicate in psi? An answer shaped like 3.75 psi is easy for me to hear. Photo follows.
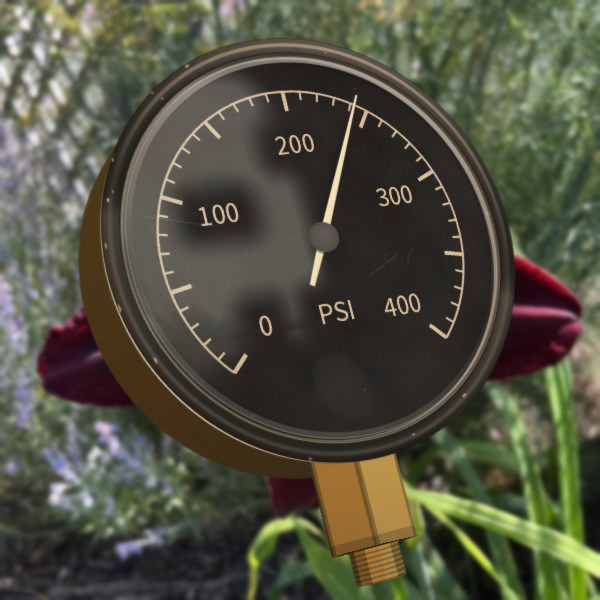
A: 240 psi
